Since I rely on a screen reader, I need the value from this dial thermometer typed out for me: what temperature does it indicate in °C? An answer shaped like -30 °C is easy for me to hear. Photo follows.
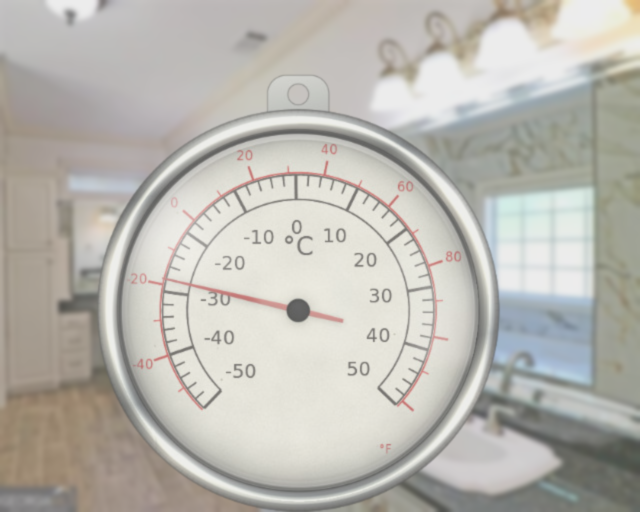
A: -28 °C
